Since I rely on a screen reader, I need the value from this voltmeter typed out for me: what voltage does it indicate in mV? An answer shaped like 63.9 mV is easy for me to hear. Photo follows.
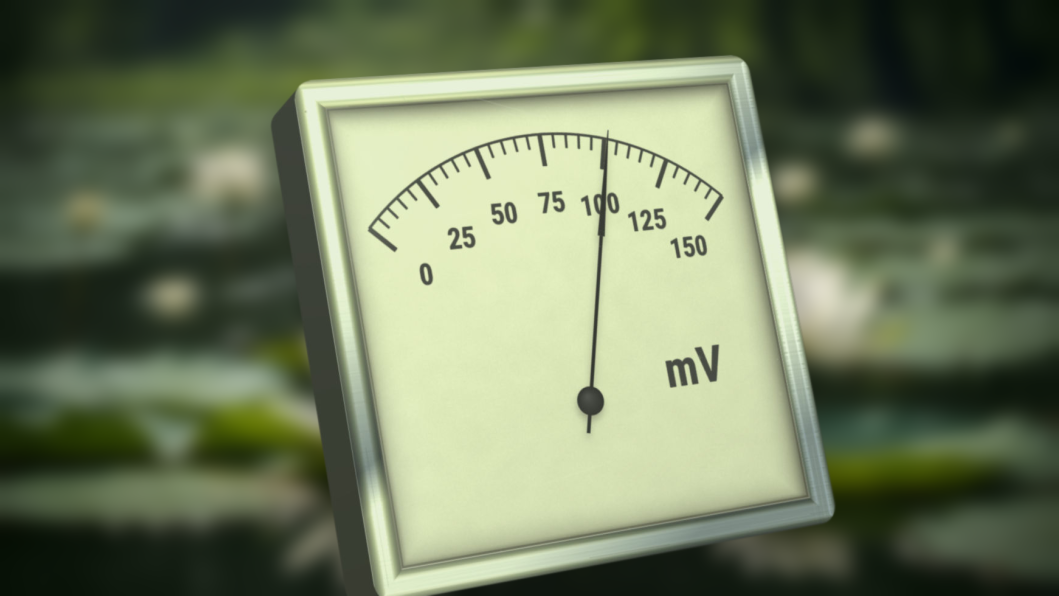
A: 100 mV
